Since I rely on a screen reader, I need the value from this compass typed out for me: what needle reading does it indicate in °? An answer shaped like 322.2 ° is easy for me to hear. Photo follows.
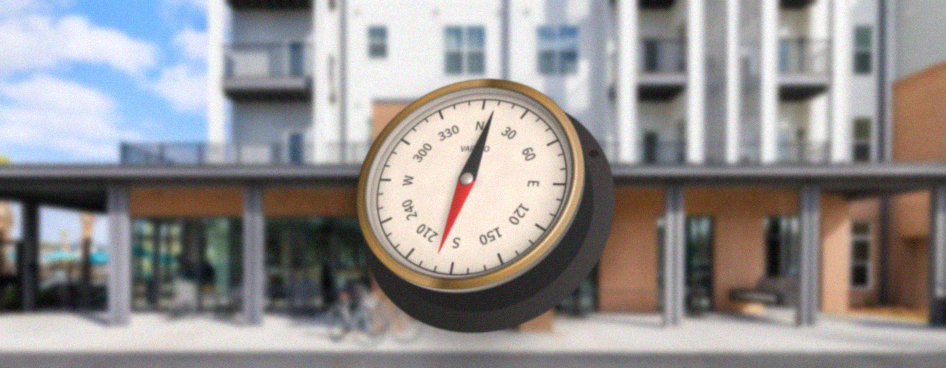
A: 190 °
